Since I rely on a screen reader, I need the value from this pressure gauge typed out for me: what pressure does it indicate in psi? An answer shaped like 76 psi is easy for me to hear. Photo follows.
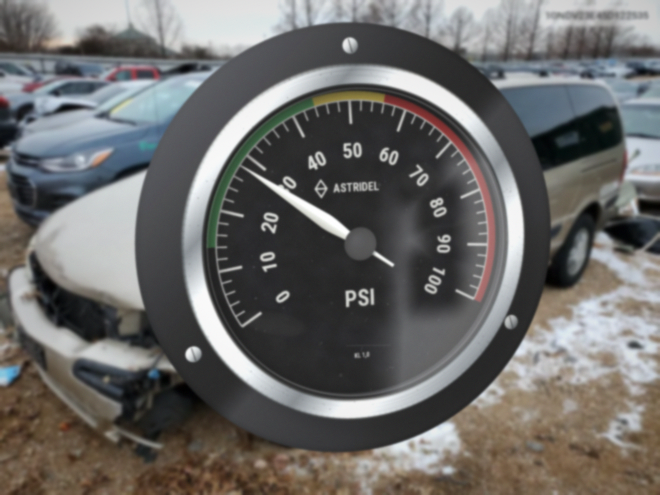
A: 28 psi
